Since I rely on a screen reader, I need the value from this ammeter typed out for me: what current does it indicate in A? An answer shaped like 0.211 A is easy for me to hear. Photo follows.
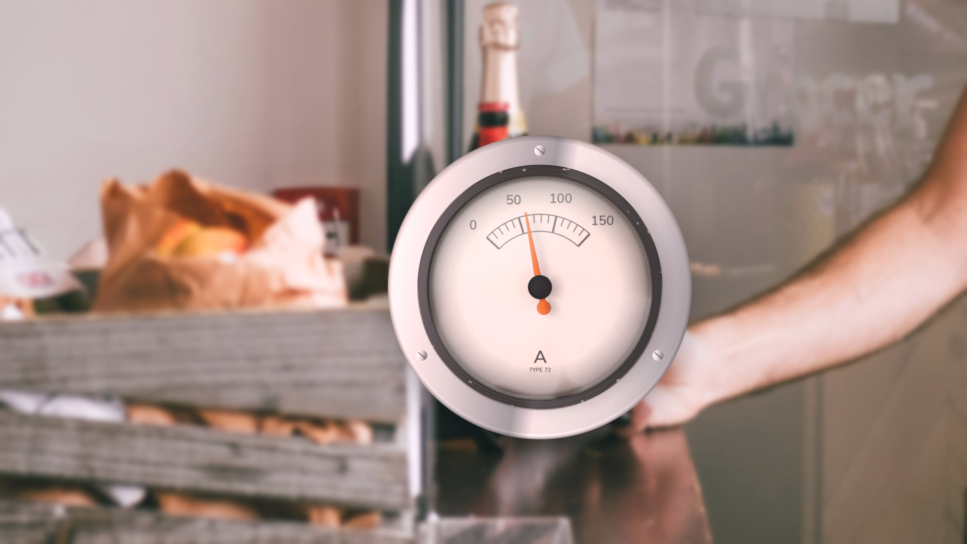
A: 60 A
